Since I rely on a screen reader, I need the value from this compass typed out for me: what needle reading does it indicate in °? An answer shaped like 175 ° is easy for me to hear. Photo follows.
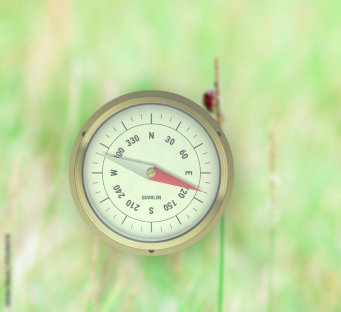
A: 110 °
